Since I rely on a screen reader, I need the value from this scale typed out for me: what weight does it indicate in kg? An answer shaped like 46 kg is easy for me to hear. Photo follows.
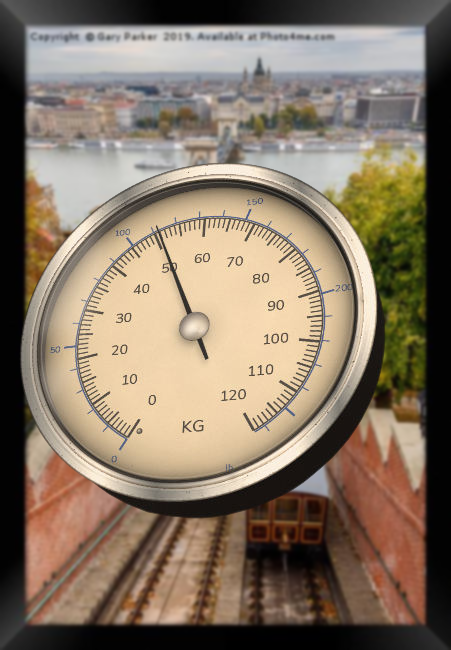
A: 51 kg
